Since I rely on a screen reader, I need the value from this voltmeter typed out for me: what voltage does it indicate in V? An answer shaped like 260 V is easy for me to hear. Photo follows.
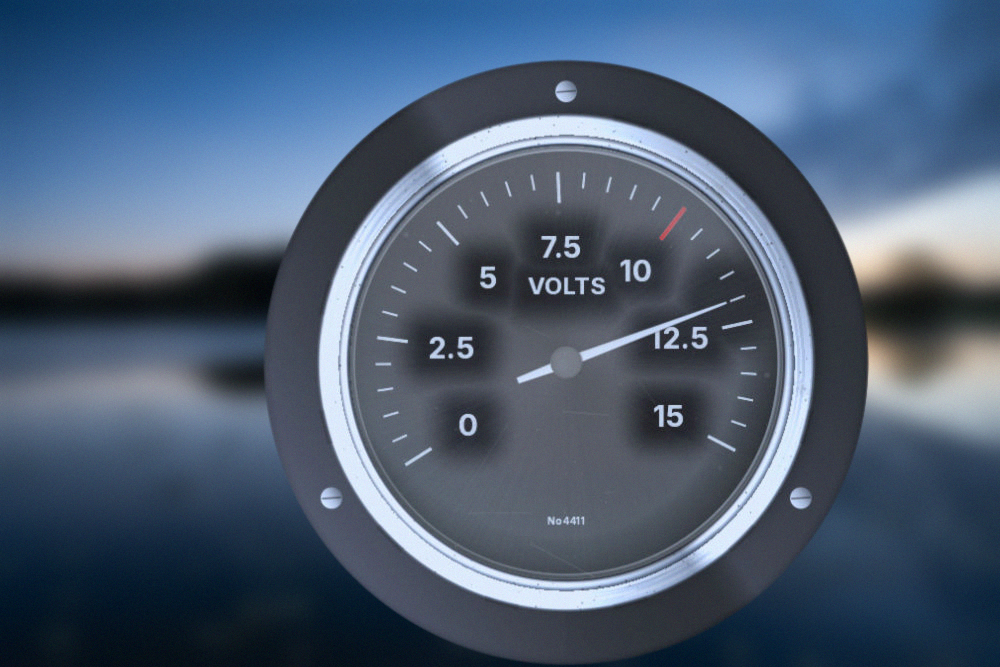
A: 12 V
